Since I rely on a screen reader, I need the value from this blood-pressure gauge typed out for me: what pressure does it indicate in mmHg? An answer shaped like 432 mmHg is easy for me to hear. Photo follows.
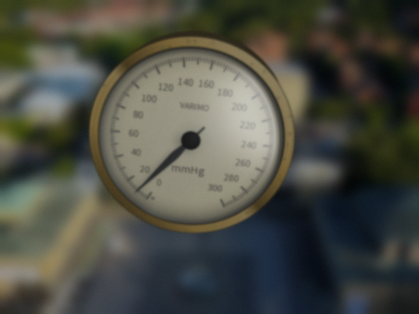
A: 10 mmHg
